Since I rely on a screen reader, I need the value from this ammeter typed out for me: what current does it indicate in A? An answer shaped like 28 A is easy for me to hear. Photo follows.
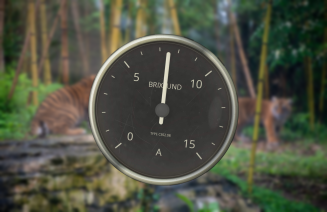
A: 7.5 A
